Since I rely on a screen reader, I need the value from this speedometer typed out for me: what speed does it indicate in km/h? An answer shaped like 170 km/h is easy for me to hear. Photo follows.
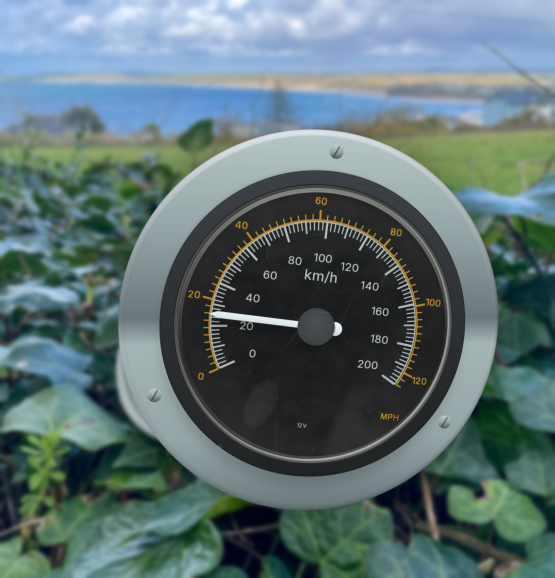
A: 26 km/h
